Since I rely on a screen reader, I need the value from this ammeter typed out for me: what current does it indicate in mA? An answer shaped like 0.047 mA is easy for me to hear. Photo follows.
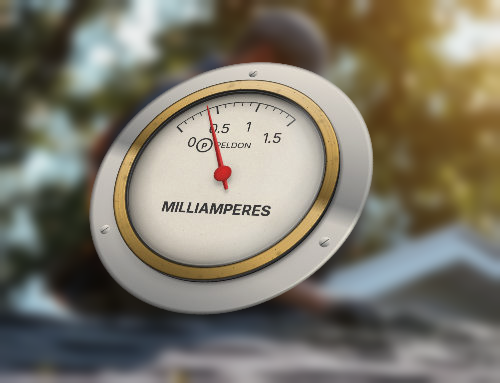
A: 0.4 mA
